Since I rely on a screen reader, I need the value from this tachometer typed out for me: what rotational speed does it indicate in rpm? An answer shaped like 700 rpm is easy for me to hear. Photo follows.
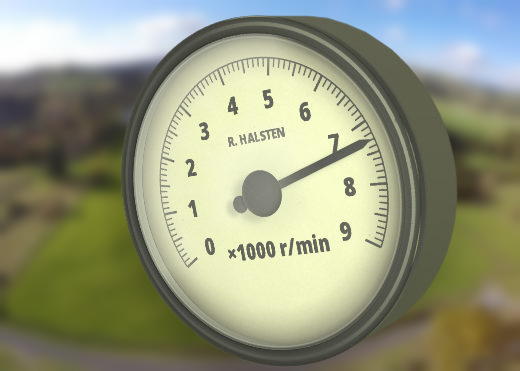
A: 7300 rpm
